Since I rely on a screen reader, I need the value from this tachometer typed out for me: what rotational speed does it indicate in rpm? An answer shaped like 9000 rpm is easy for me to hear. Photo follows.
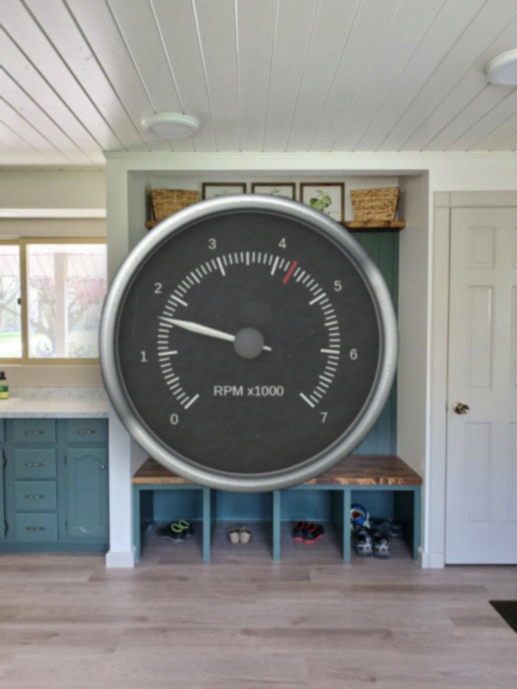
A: 1600 rpm
